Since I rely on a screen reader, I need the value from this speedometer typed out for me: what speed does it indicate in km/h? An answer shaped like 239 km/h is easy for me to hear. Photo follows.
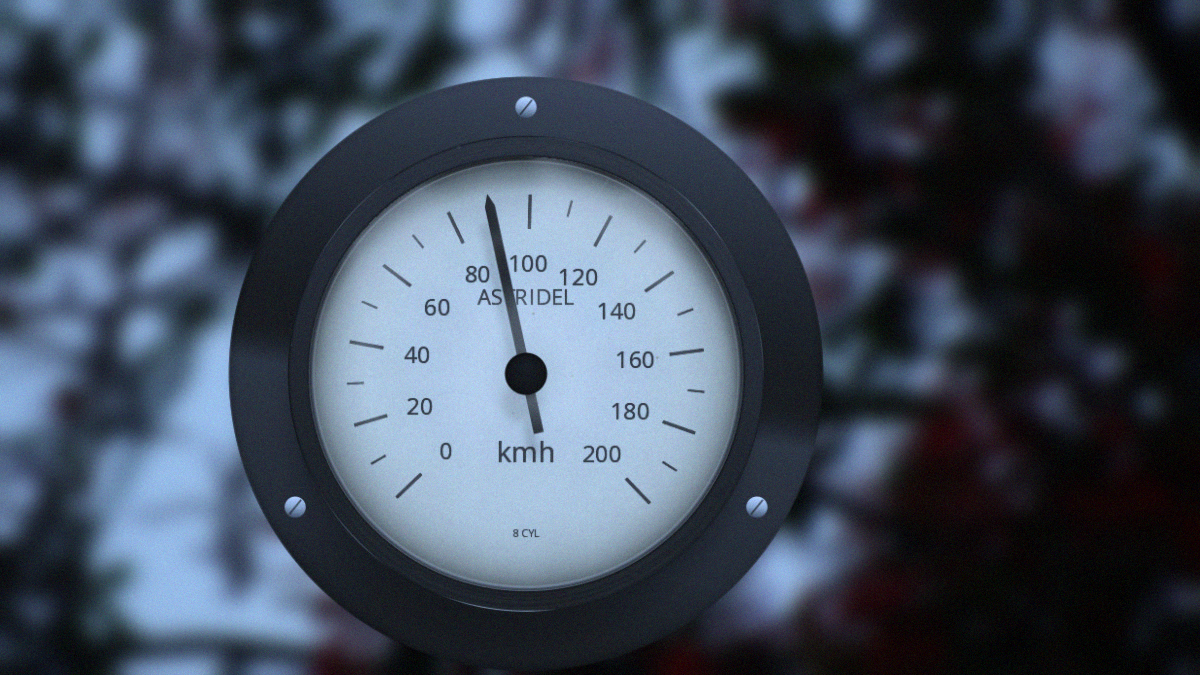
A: 90 km/h
